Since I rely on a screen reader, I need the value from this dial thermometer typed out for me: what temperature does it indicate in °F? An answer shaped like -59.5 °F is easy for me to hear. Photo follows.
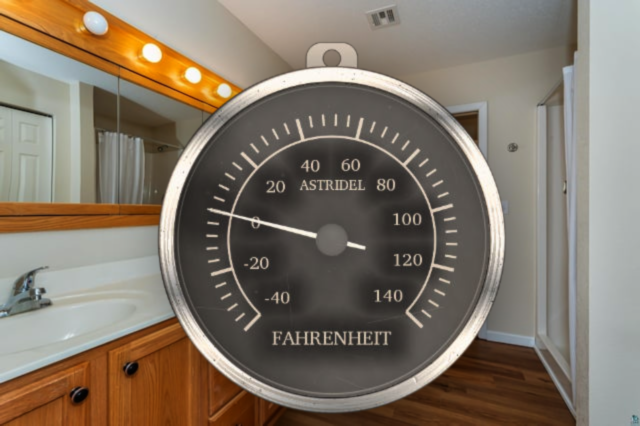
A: 0 °F
